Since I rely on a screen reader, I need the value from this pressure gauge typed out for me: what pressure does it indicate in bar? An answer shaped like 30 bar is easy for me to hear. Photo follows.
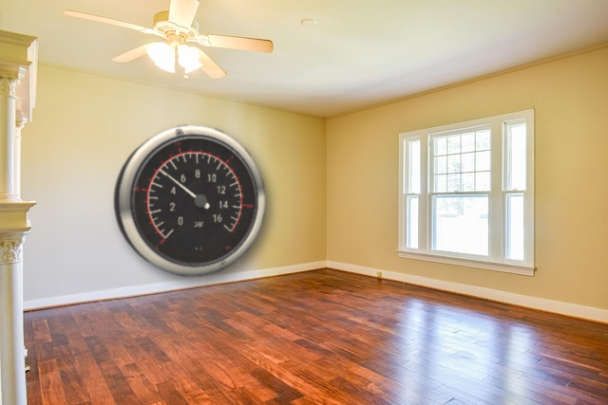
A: 5 bar
